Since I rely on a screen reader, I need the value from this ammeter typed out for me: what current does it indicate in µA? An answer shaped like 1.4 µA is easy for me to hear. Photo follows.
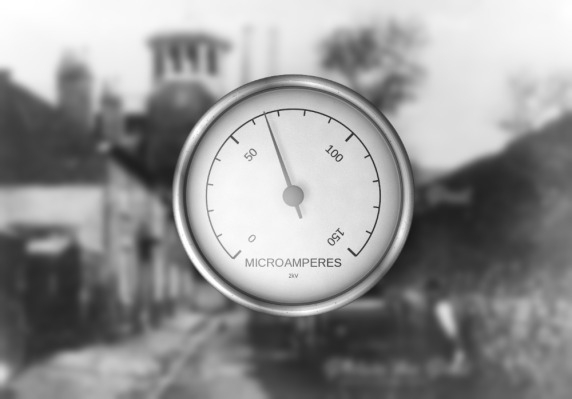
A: 65 µA
